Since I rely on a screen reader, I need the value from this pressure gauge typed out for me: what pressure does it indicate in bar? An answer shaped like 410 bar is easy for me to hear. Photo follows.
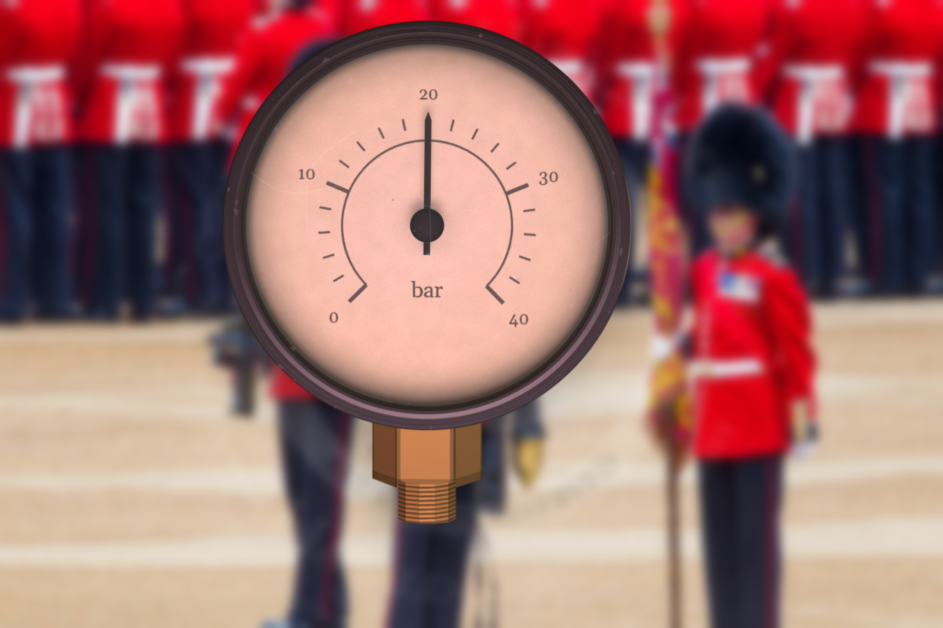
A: 20 bar
